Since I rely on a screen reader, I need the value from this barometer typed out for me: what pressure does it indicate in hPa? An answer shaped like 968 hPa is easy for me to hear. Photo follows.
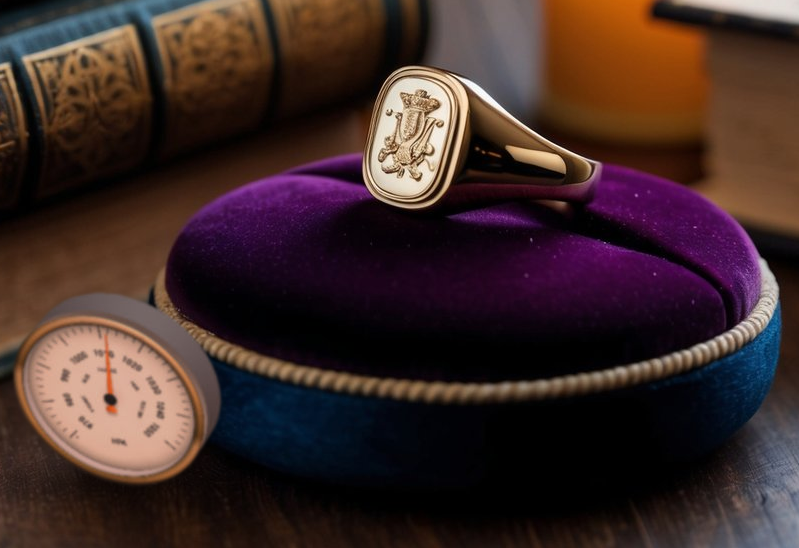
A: 1012 hPa
